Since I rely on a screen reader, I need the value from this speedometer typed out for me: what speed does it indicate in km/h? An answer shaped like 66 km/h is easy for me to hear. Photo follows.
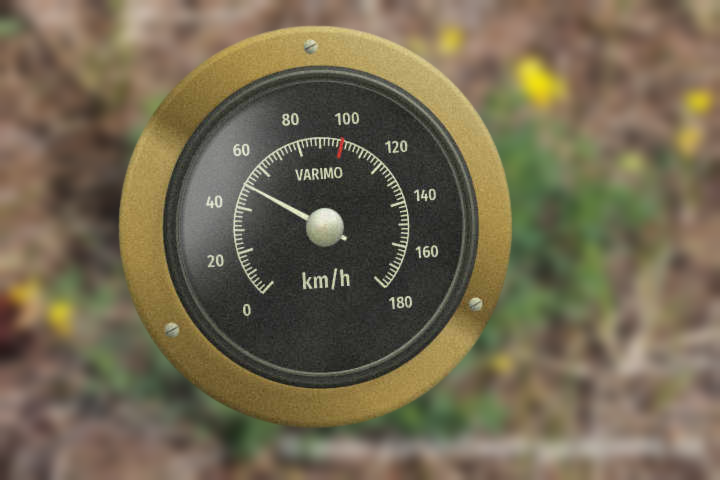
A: 50 km/h
